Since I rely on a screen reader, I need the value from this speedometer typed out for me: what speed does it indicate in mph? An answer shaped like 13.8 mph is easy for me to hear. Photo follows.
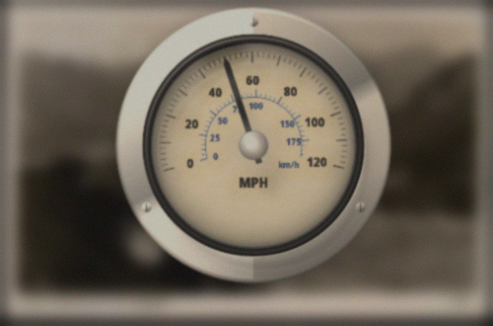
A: 50 mph
